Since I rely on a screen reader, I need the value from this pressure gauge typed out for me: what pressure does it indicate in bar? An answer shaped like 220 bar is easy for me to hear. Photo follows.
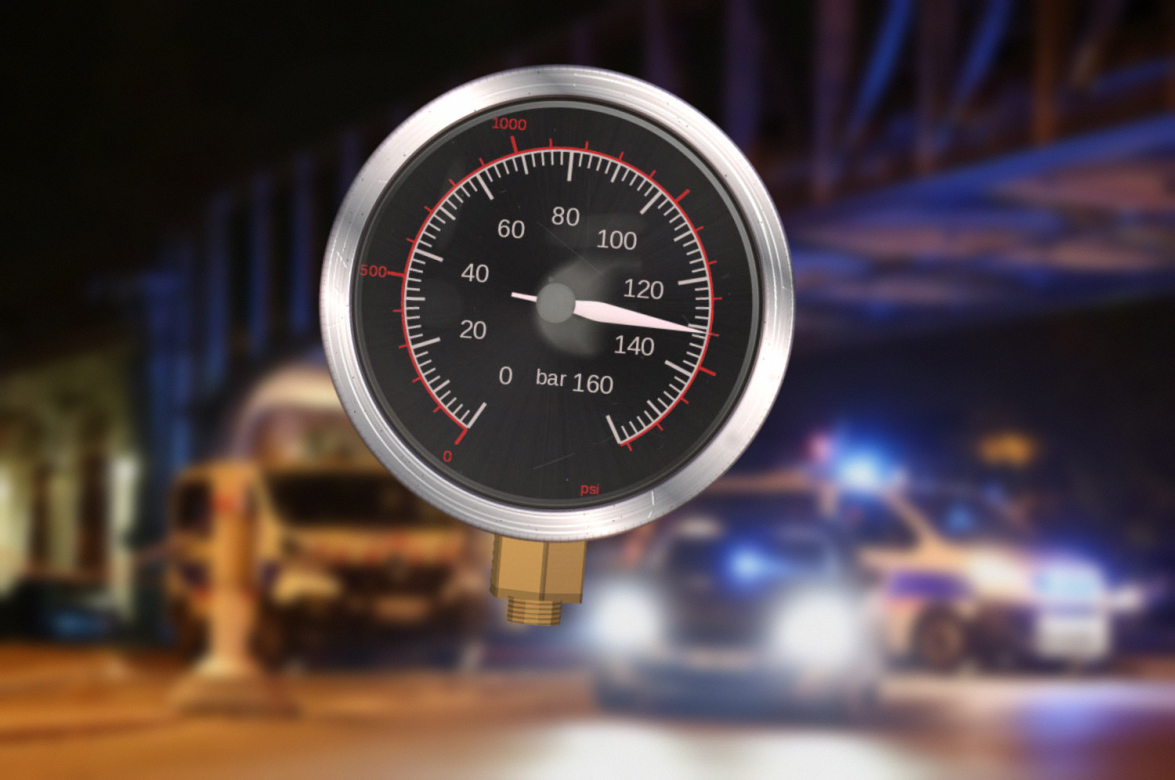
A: 131 bar
